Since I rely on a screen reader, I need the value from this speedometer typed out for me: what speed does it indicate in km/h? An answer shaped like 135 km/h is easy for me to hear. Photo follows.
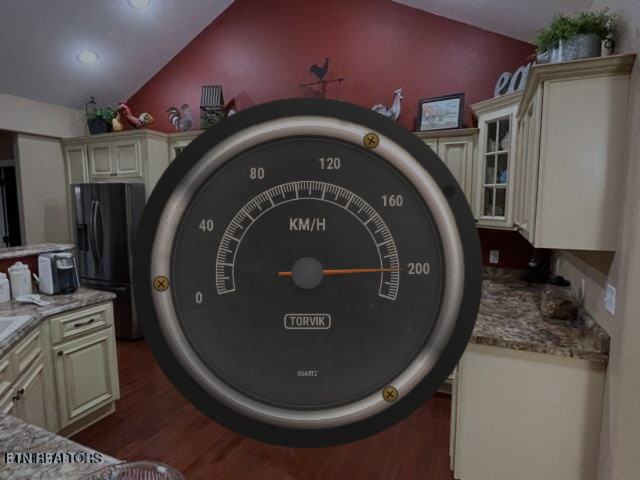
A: 200 km/h
